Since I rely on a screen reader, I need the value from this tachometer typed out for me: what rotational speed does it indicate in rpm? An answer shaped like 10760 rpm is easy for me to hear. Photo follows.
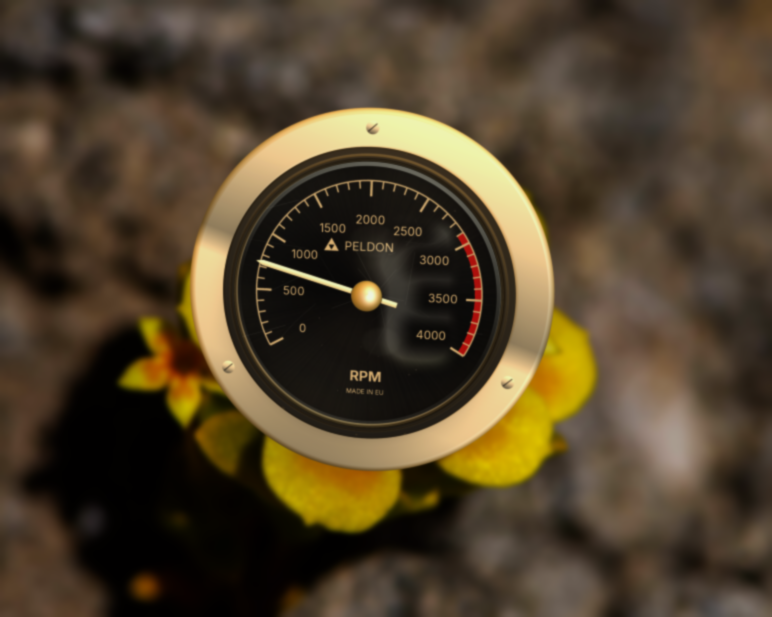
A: 750 rpm
